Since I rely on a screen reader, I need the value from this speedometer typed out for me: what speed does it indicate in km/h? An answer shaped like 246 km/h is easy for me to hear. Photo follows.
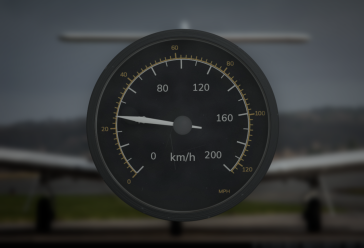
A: 40 km/h
